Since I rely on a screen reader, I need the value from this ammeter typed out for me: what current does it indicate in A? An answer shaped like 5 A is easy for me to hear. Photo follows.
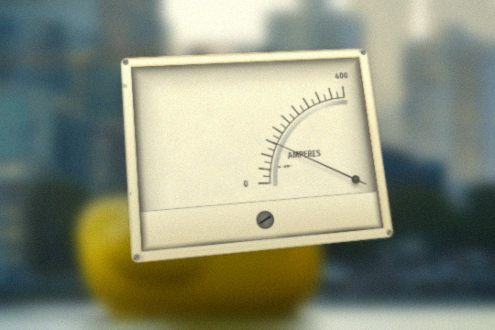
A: 120 A
